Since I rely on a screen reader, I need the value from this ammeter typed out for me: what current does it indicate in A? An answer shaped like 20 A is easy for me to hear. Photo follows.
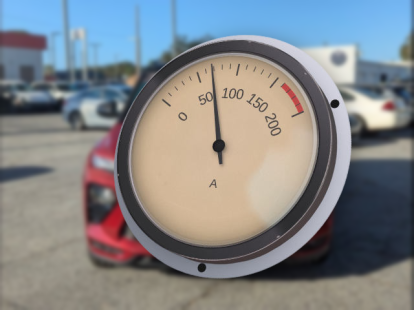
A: 70 A
